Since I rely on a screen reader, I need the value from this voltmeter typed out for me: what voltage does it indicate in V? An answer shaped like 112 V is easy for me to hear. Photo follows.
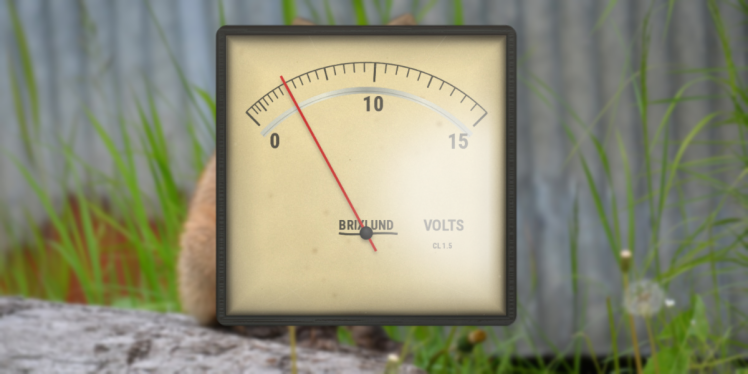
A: 5 V
